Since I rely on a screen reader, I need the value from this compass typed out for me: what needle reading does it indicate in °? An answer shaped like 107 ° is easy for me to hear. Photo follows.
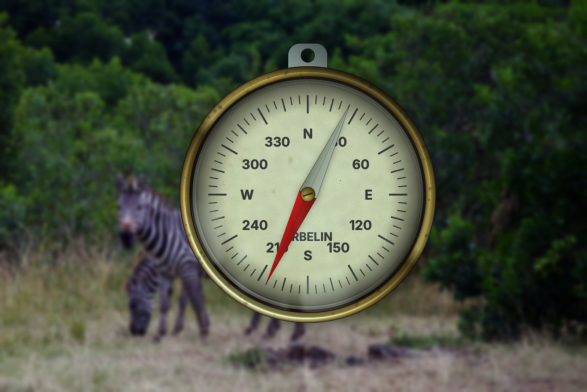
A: 205 °
